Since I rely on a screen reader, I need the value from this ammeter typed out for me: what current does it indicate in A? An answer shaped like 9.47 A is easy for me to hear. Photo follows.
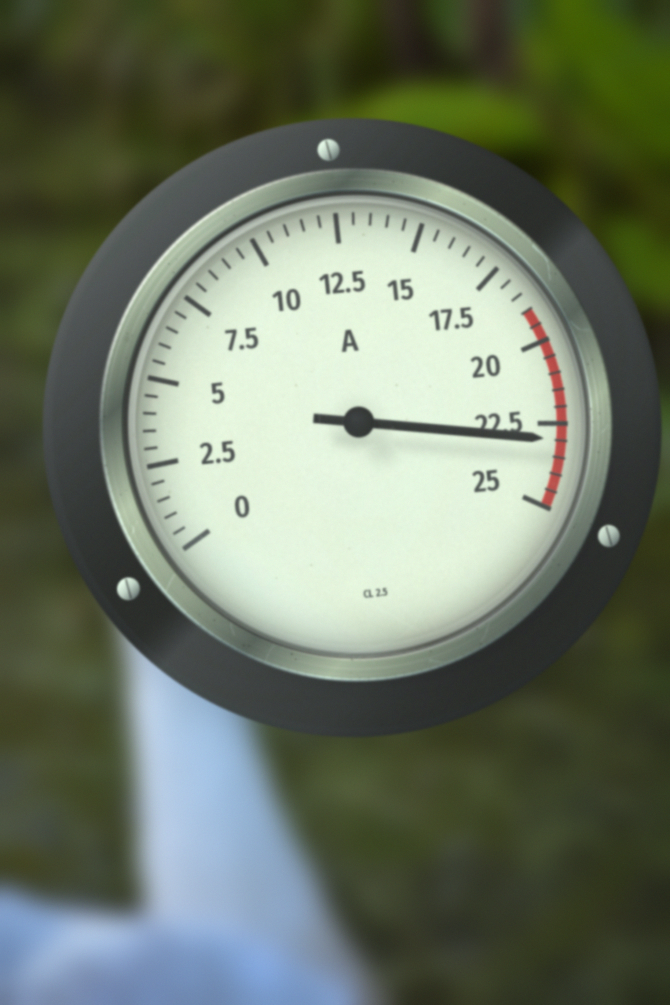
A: 23 A
